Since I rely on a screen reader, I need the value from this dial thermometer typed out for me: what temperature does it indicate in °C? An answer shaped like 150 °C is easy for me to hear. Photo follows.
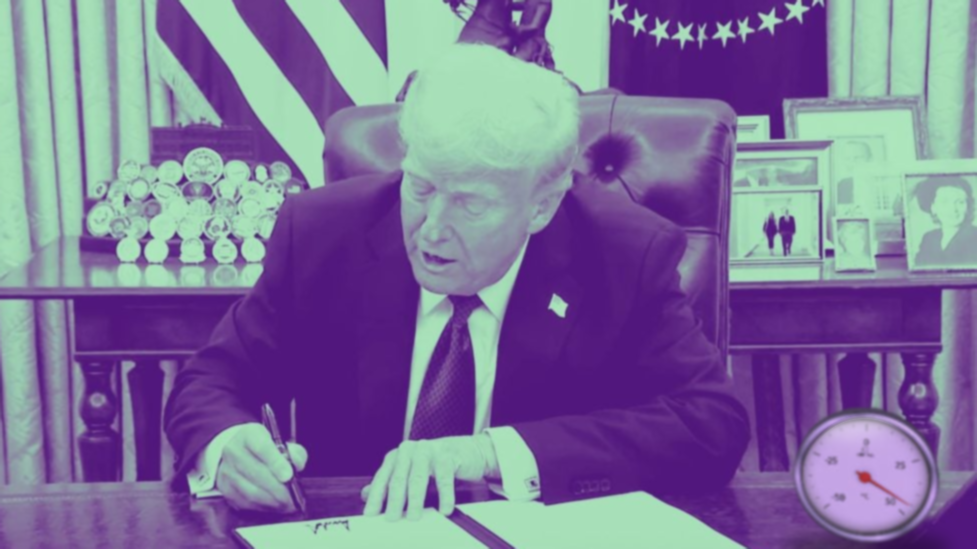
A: 45 °C
